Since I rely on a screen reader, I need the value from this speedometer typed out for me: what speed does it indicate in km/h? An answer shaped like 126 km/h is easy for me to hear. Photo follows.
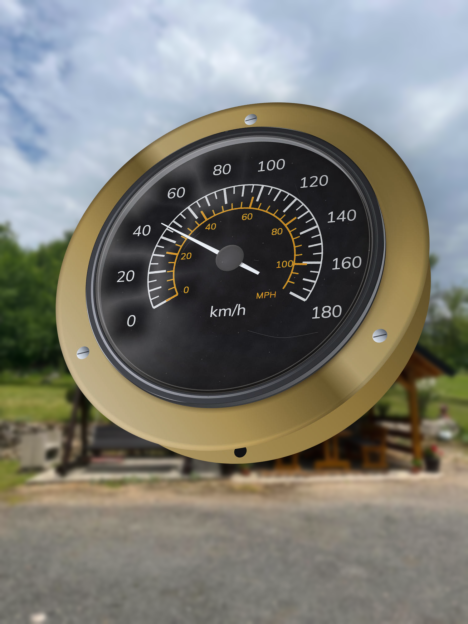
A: 45 km/h
